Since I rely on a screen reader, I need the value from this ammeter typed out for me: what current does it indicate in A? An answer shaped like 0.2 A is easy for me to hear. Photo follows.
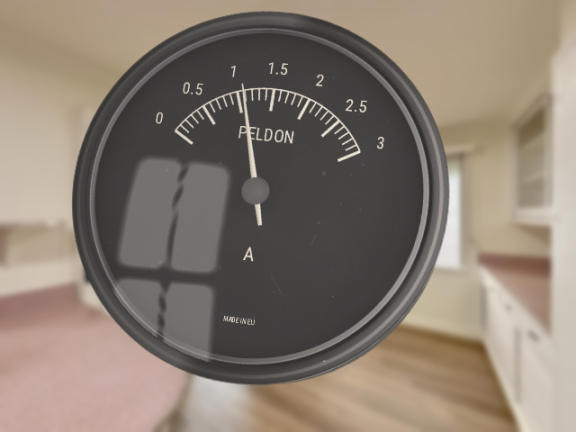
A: 1.1 A
